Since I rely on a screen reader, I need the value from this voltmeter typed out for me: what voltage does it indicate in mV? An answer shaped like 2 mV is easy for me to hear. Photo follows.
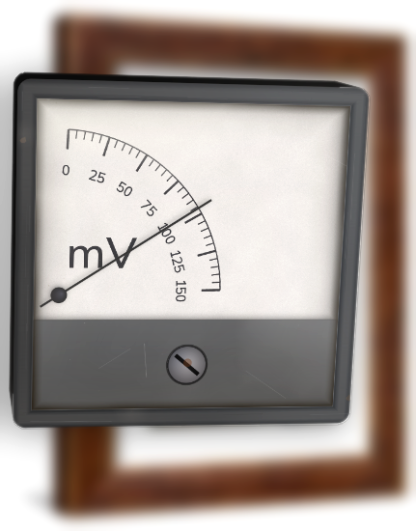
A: 95 mV
